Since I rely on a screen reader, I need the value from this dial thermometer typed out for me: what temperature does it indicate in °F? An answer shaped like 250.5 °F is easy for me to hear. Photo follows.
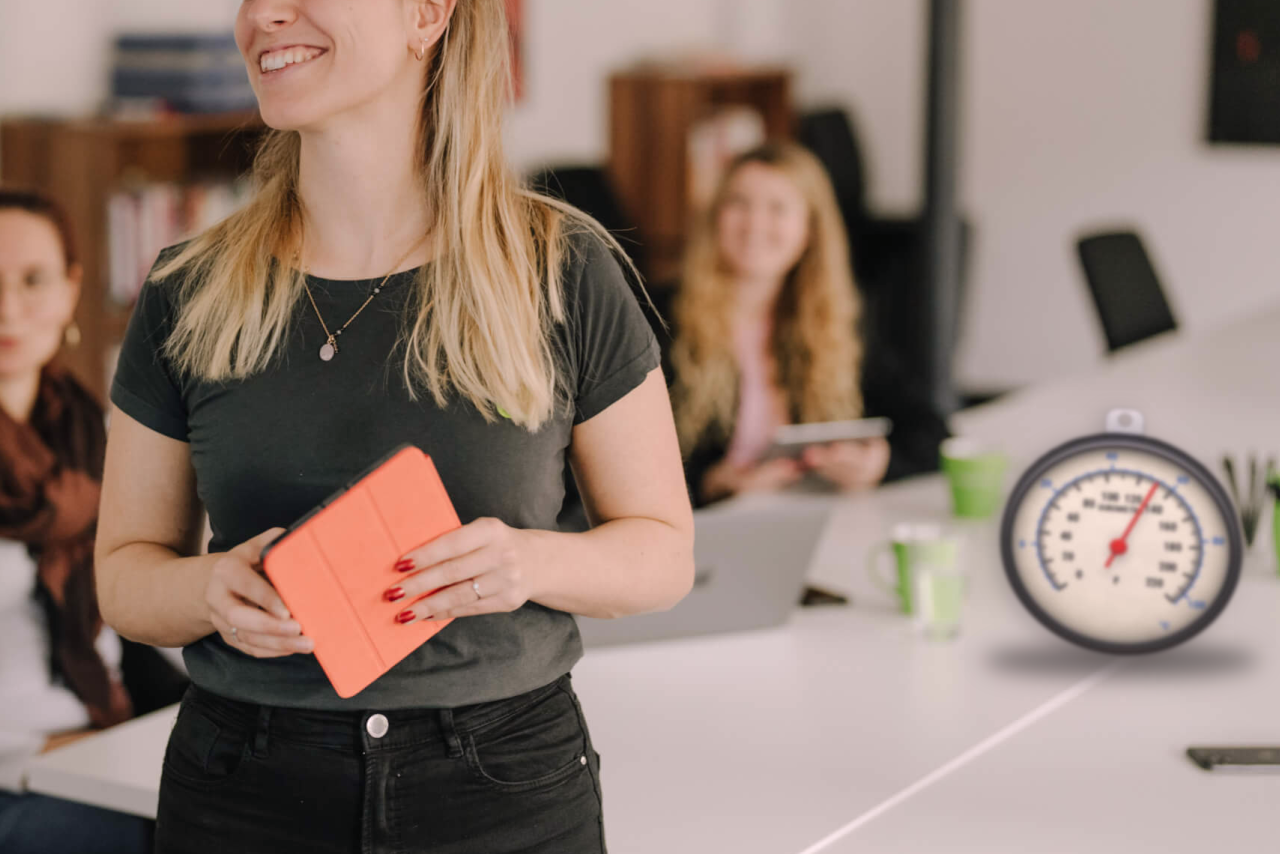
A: 130 °F
